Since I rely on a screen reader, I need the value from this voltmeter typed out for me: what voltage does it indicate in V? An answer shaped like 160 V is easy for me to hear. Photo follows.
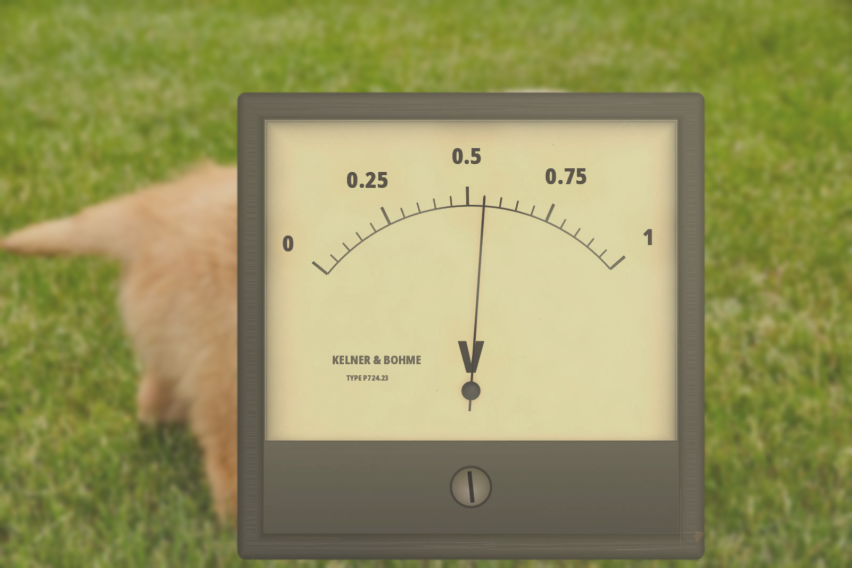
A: 0.55 V
